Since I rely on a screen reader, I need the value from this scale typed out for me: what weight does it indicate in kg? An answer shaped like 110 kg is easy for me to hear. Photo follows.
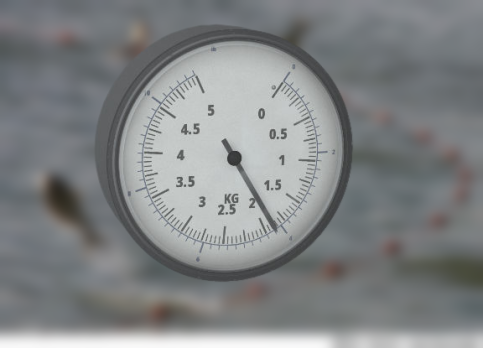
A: 1.9 kg
